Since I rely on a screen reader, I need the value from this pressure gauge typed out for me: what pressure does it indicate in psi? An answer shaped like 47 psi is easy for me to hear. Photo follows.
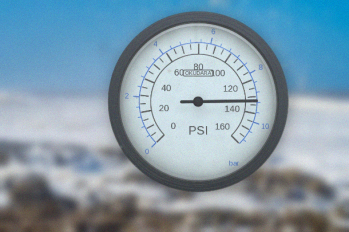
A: 132.5 psi
